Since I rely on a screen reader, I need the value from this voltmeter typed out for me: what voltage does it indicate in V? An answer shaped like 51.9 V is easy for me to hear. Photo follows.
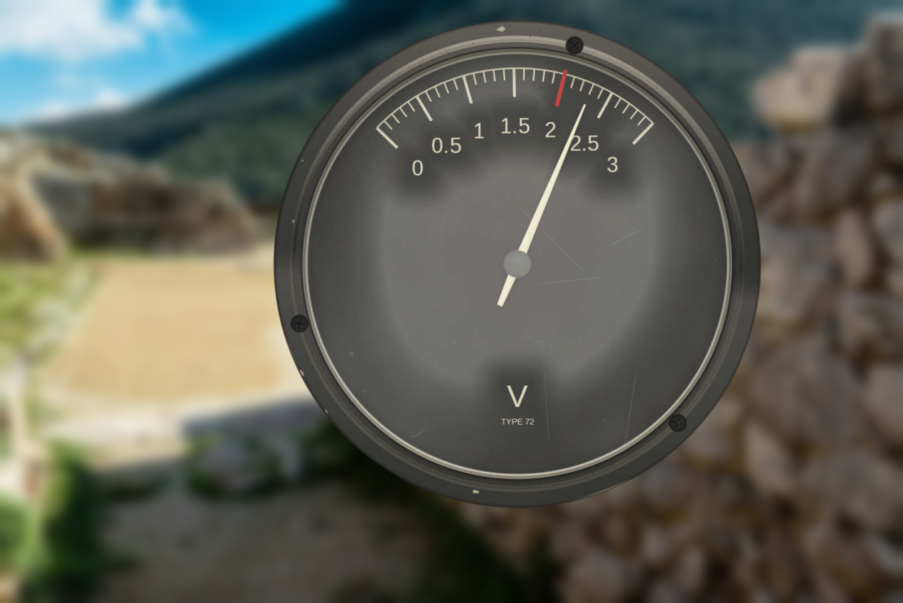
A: 2.3 V
